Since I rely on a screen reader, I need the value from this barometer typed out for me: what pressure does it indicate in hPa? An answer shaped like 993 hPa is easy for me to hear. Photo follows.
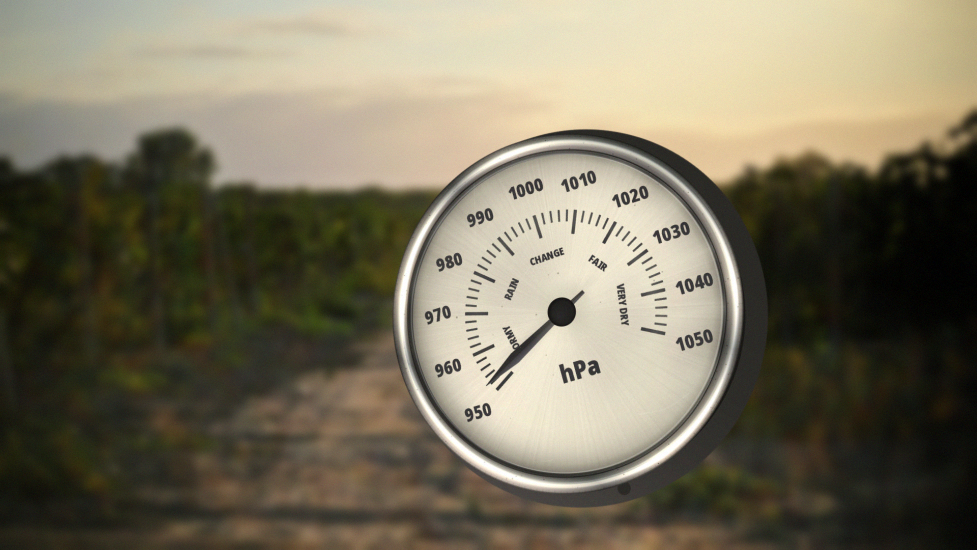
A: 952 hPa
